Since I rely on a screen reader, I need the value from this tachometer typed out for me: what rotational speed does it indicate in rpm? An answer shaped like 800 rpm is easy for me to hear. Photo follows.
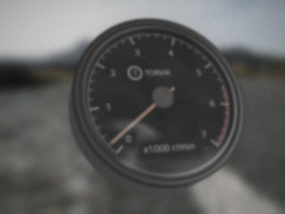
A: 200 rpm
